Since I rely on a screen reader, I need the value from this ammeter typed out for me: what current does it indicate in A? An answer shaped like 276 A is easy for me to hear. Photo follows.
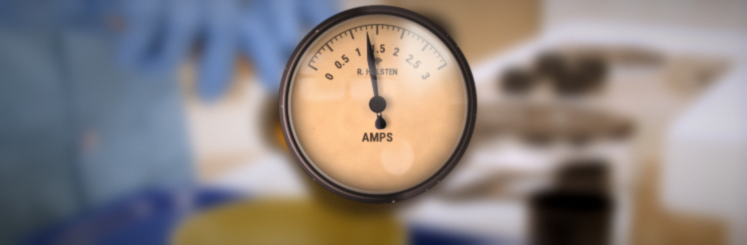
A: 1.3 A
